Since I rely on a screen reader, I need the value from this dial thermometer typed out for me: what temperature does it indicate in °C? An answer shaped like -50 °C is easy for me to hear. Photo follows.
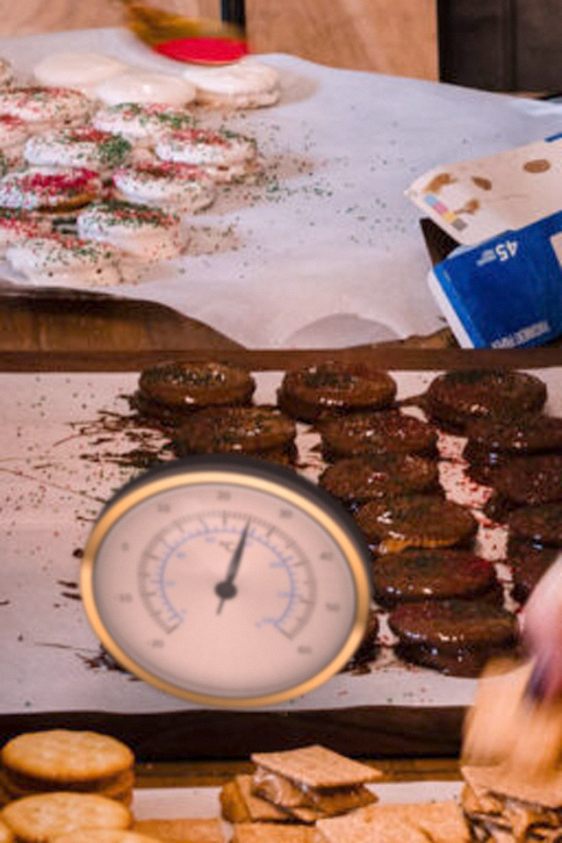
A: 25 °C
